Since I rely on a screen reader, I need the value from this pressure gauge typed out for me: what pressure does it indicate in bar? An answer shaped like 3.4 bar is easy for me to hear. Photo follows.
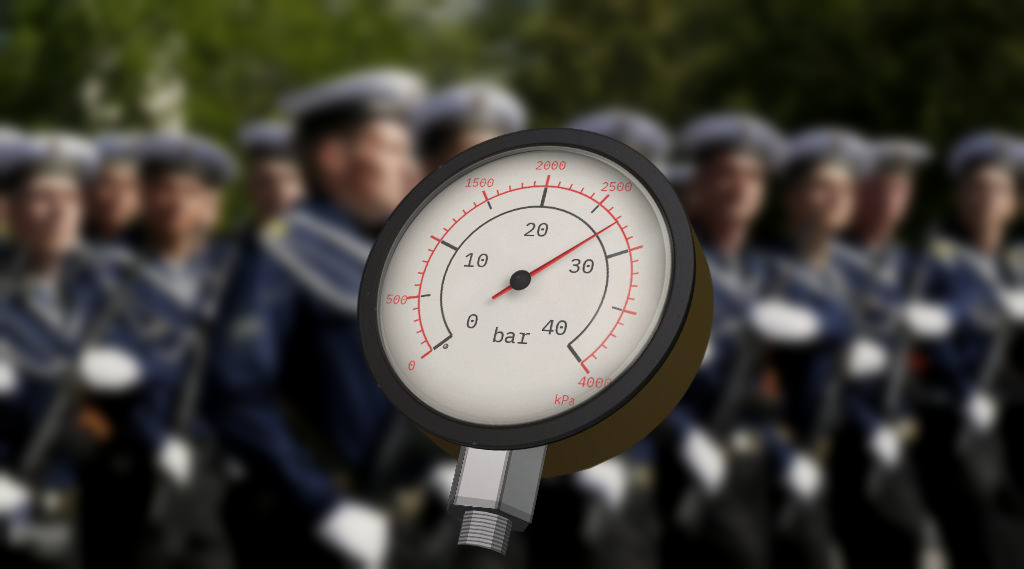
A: 27.5 bar
